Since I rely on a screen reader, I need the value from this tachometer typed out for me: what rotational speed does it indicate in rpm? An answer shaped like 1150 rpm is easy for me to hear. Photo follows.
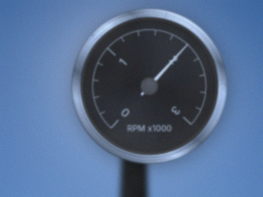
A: 2000 rpm
